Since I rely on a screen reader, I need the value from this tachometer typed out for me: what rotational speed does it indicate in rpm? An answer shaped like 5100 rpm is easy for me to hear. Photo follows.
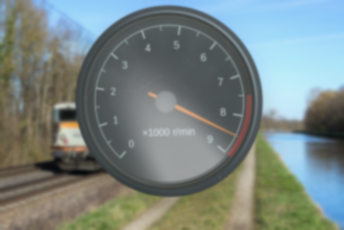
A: 8500 rpm
